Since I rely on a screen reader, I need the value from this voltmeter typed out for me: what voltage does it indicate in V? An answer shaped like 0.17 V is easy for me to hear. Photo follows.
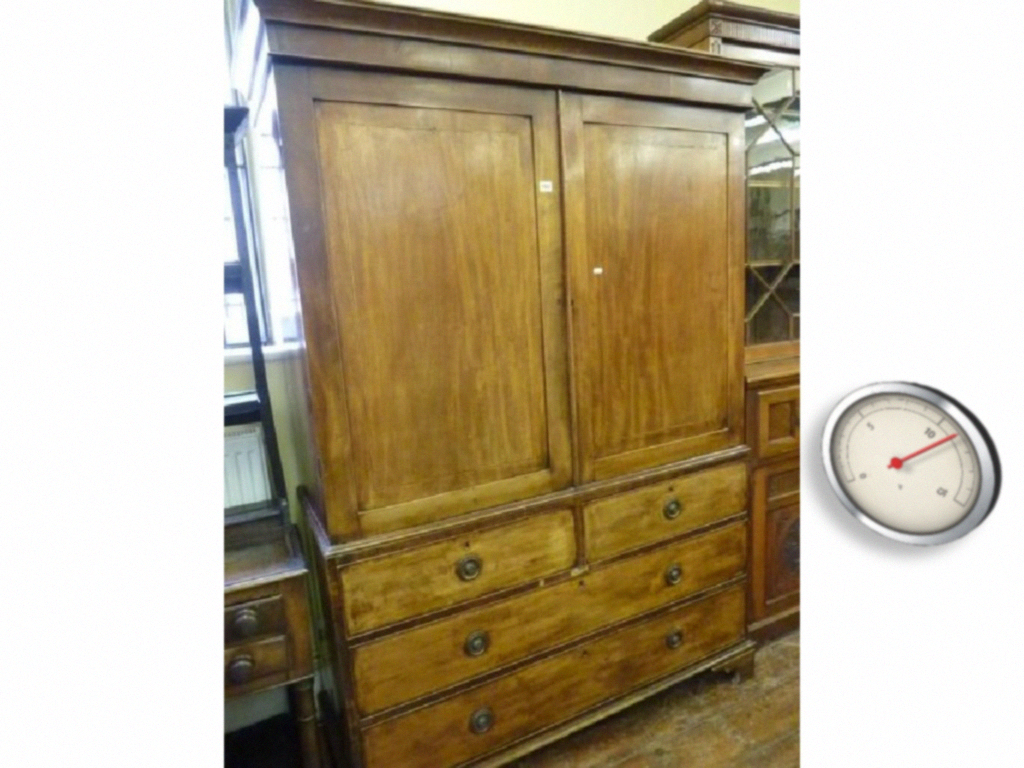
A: 11 V
